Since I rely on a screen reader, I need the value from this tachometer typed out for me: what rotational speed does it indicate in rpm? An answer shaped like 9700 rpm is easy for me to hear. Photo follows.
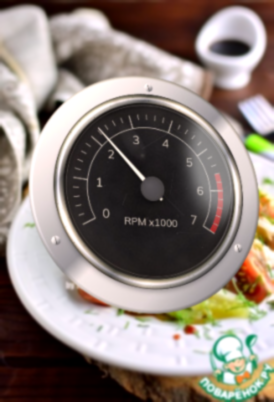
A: 2200 rpm
